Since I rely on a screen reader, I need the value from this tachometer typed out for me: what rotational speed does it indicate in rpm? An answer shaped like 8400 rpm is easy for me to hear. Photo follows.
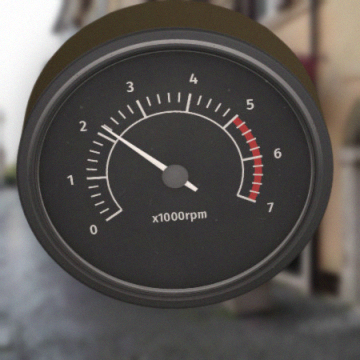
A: 2200 rpm
